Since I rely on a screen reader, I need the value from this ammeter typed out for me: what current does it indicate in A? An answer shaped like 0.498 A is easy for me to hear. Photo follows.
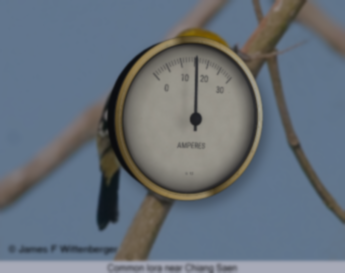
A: 15 A
